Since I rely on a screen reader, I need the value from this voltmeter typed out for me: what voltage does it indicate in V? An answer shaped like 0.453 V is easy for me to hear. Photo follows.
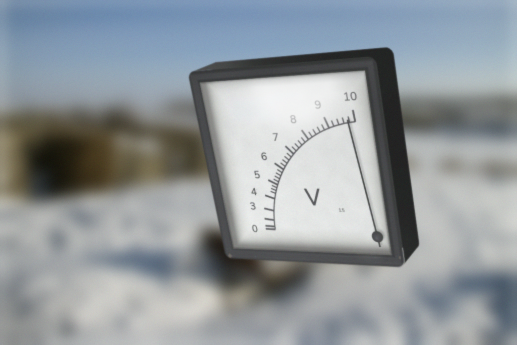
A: 9.8 V
